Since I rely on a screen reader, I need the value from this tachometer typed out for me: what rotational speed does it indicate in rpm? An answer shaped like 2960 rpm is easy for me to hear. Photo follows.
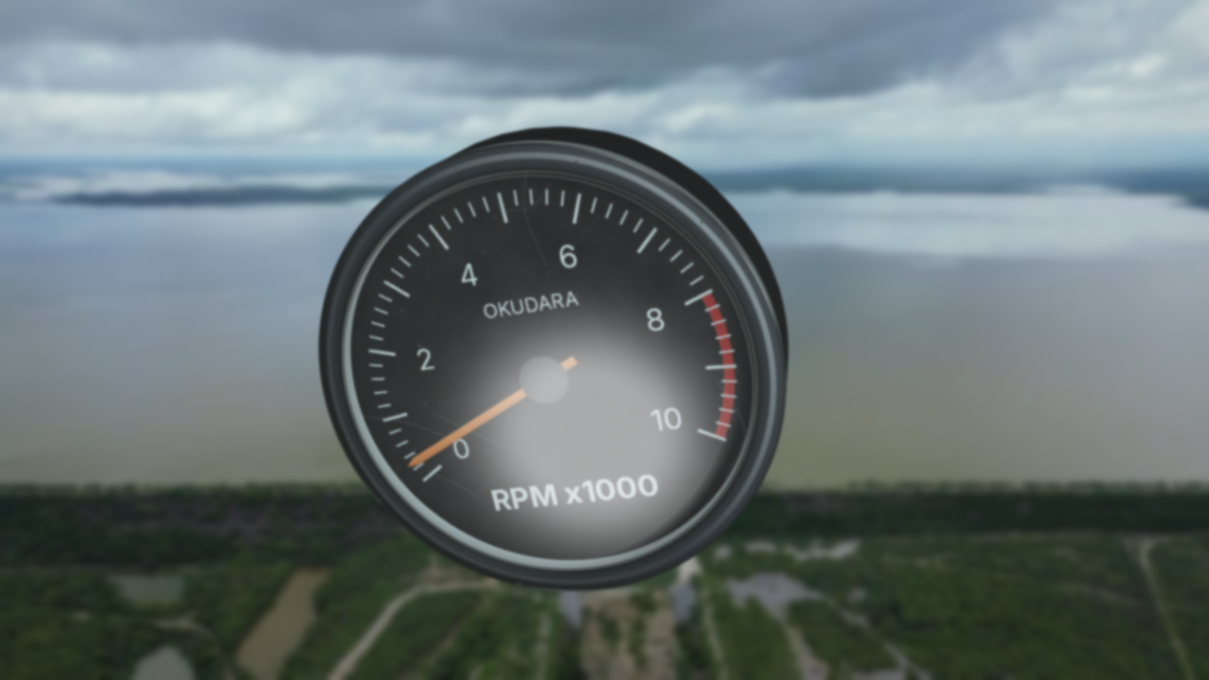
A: 300 rpm
